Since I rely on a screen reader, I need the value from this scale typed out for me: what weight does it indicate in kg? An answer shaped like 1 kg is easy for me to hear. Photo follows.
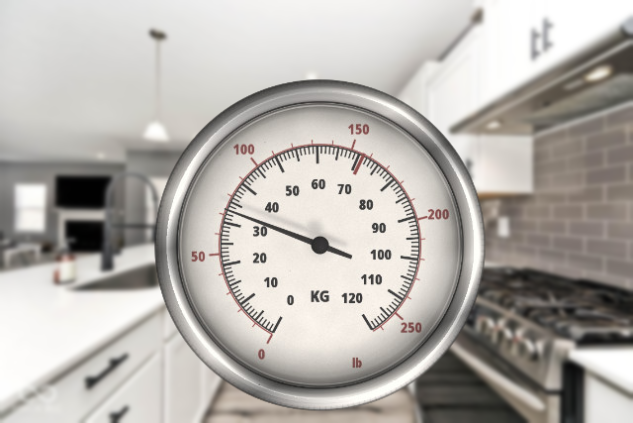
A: 33 kg
